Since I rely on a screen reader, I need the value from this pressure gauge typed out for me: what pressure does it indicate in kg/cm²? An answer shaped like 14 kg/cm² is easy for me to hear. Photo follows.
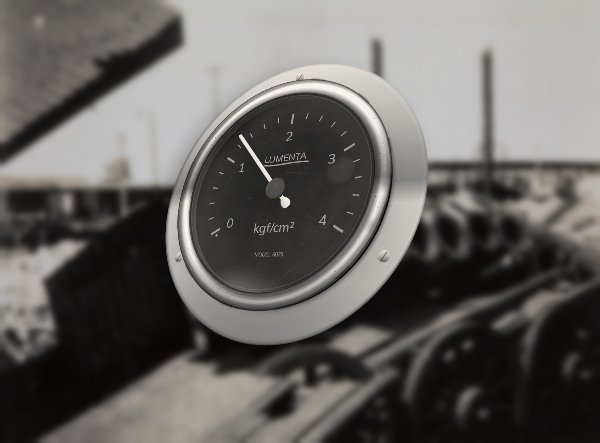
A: 1.3 kg/cm²
